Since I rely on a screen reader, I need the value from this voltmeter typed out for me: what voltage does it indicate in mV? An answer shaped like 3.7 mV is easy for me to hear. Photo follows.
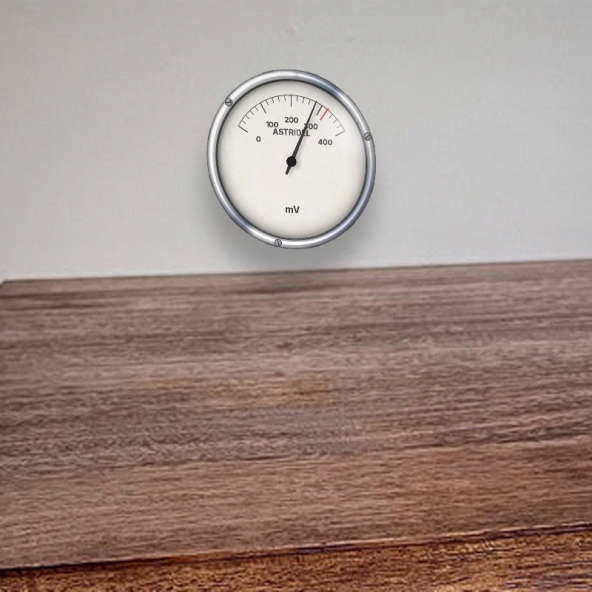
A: 280 mV
